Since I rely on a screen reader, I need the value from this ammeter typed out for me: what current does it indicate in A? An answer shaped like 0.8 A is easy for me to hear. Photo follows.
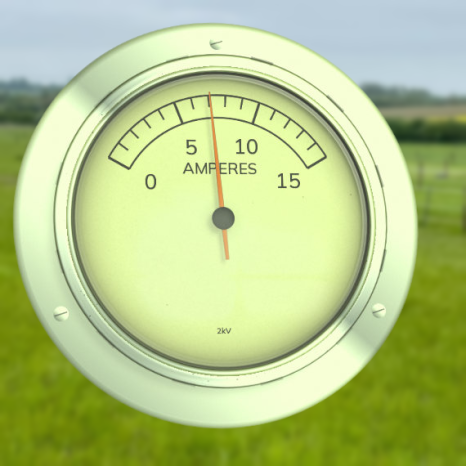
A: 7 A
